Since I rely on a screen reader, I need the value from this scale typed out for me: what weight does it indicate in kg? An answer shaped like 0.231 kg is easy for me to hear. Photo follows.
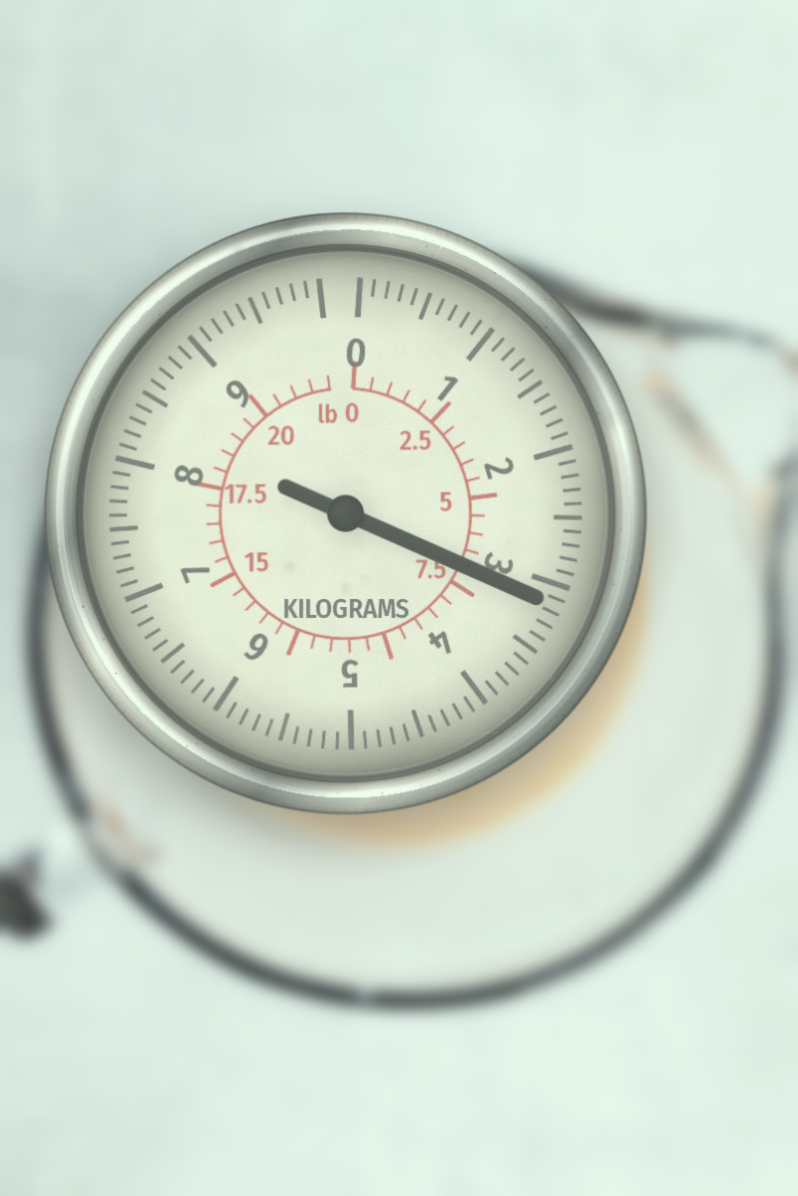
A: 3.15 kg
